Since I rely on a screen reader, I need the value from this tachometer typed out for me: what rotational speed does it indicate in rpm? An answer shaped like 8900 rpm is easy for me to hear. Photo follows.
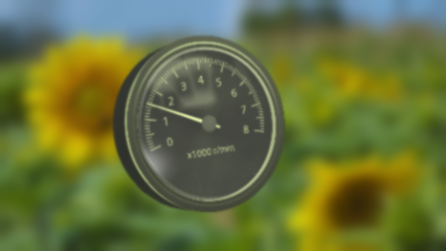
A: 1500 rpm
